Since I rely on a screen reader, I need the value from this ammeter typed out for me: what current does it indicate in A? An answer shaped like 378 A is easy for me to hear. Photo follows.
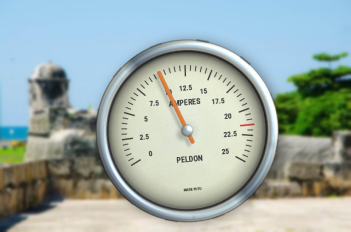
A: 10 A
